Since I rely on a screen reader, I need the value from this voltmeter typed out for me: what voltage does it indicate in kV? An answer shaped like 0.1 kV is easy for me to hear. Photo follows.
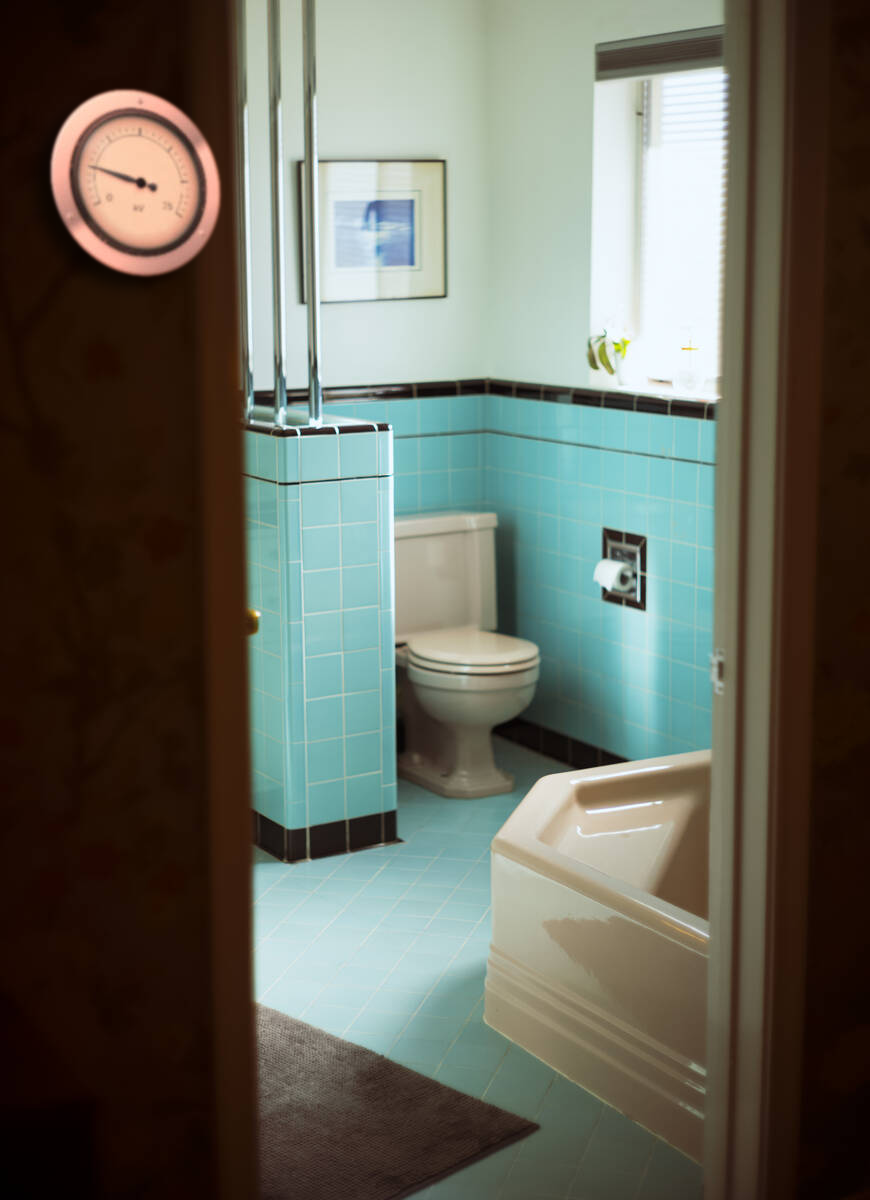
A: 2.5 kV
